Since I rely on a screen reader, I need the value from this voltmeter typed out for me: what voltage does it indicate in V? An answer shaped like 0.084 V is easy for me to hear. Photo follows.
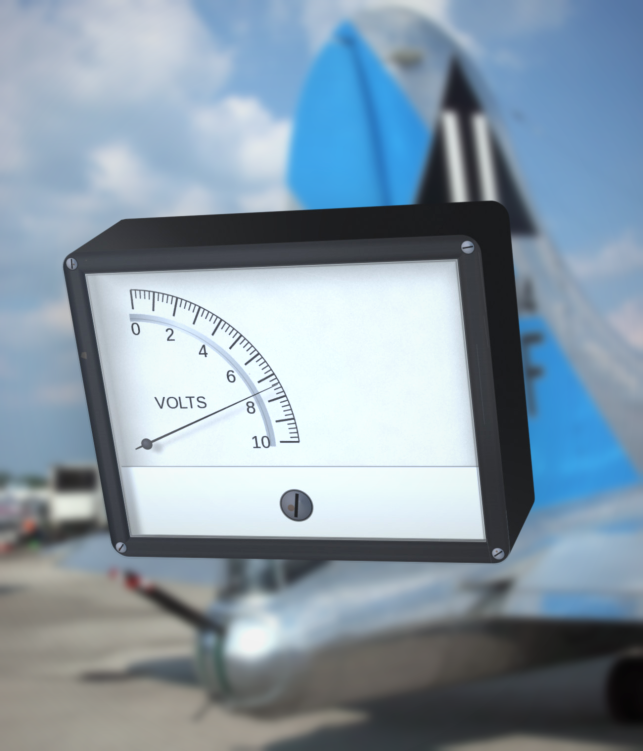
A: 7.4 V
